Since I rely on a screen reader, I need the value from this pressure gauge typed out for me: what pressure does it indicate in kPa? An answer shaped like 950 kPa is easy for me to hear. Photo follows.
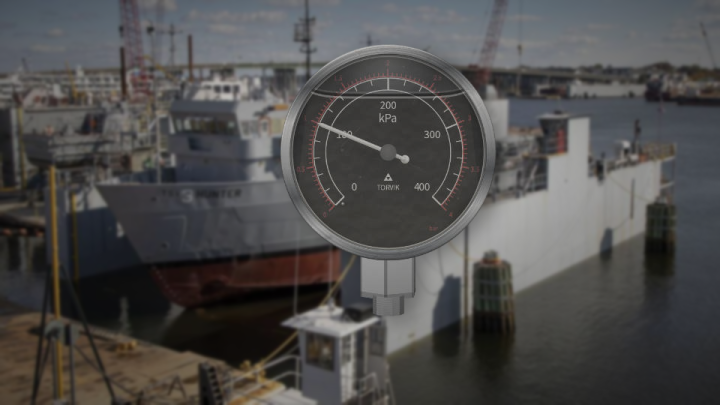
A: 100 kPa
